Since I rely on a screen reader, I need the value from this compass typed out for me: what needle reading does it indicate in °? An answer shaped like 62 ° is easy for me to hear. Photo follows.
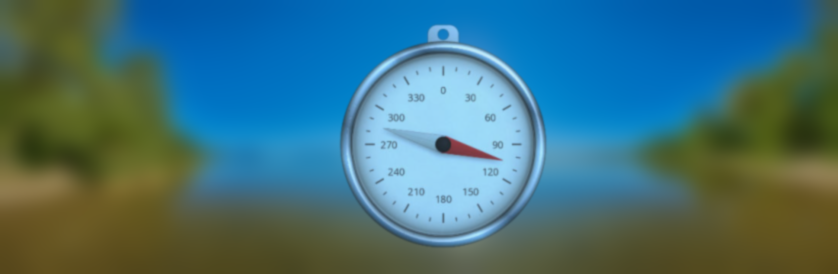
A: 105 °
